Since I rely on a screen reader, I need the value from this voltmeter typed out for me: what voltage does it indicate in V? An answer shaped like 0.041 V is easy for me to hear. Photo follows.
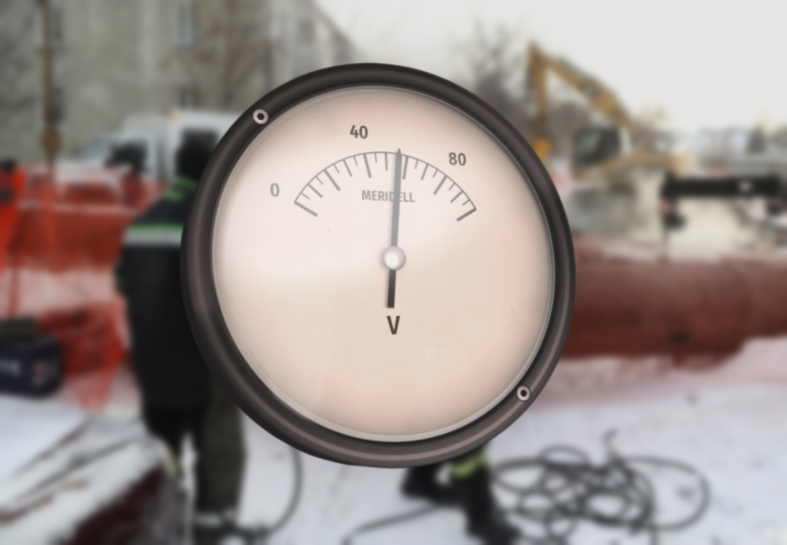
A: 55 V
